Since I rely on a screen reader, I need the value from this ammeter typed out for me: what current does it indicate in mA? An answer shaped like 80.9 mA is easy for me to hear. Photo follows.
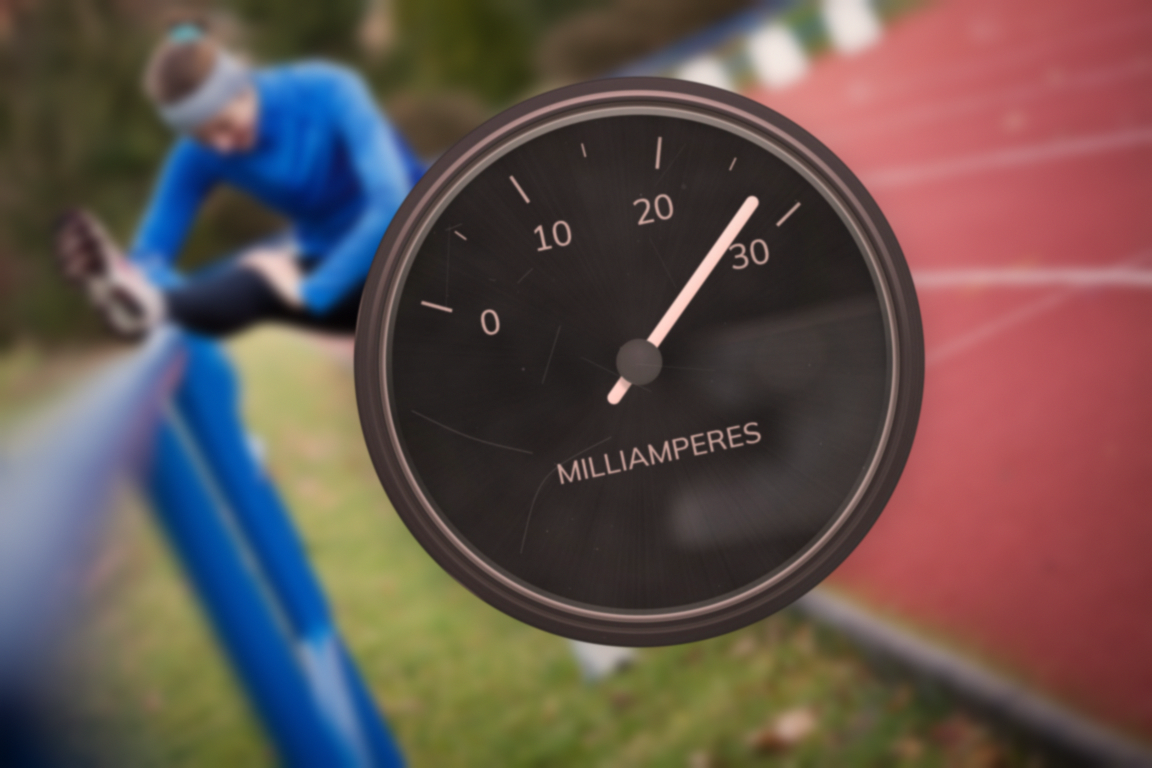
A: 27.5 mA
